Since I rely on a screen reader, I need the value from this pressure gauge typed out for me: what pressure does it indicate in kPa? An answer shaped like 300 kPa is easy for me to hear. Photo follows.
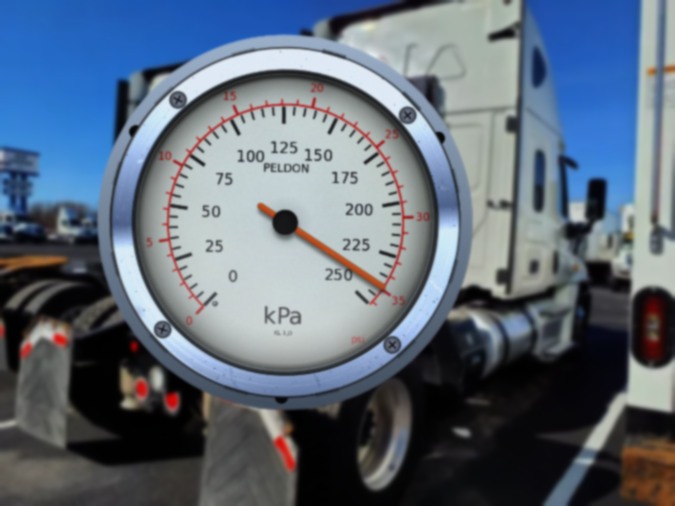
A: 240 kPa
